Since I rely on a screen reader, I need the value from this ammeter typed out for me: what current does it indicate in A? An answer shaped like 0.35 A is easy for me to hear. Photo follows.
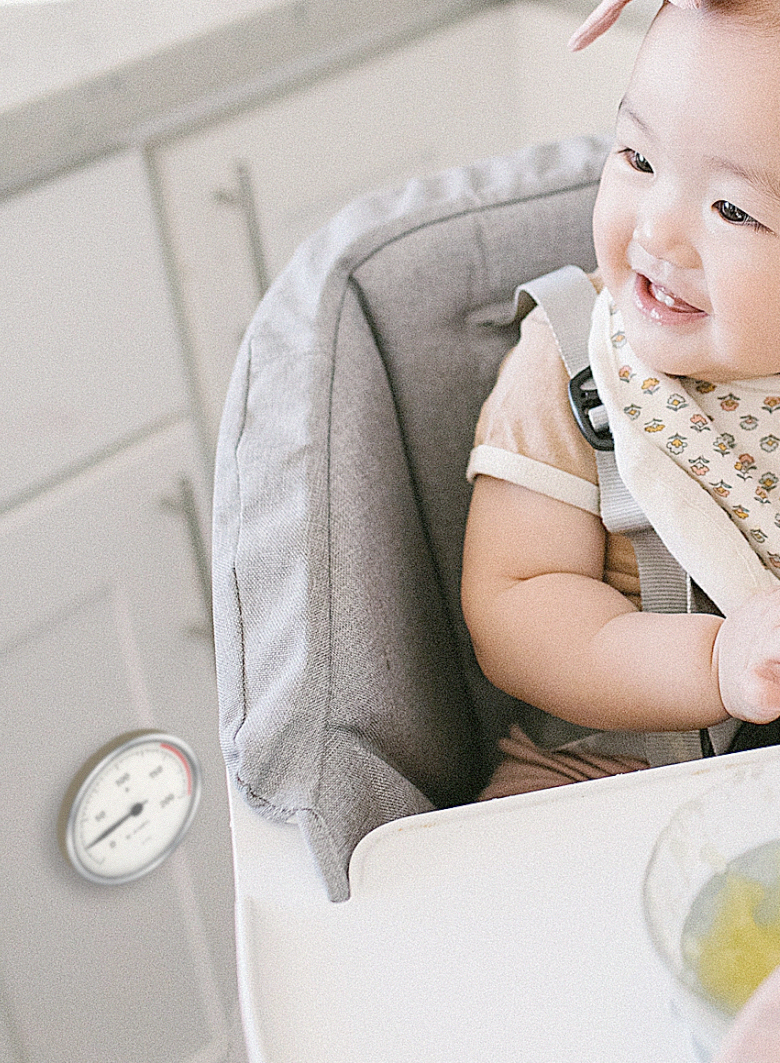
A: 25 A
